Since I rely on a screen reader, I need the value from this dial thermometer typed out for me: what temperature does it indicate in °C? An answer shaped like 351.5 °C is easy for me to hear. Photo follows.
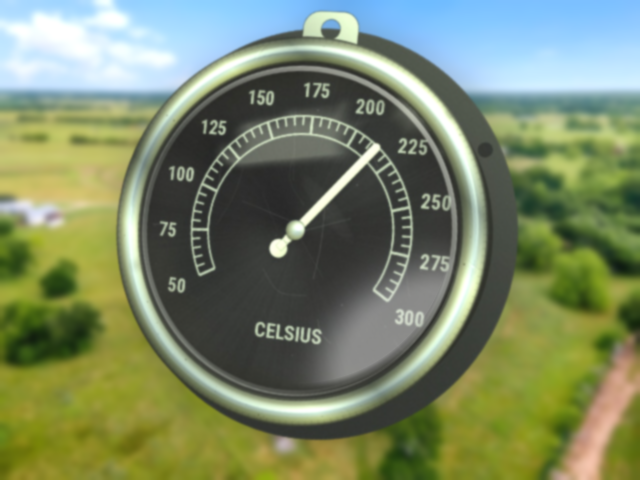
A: 215 °C
